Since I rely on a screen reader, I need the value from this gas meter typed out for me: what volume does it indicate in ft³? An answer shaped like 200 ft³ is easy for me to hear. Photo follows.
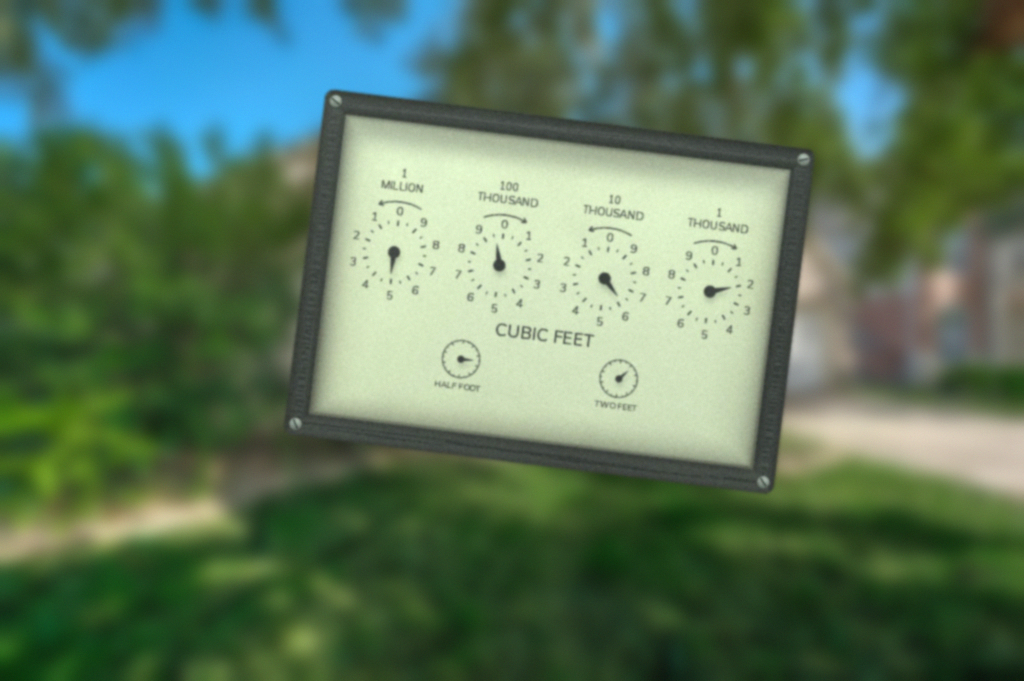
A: 496200 ft³
